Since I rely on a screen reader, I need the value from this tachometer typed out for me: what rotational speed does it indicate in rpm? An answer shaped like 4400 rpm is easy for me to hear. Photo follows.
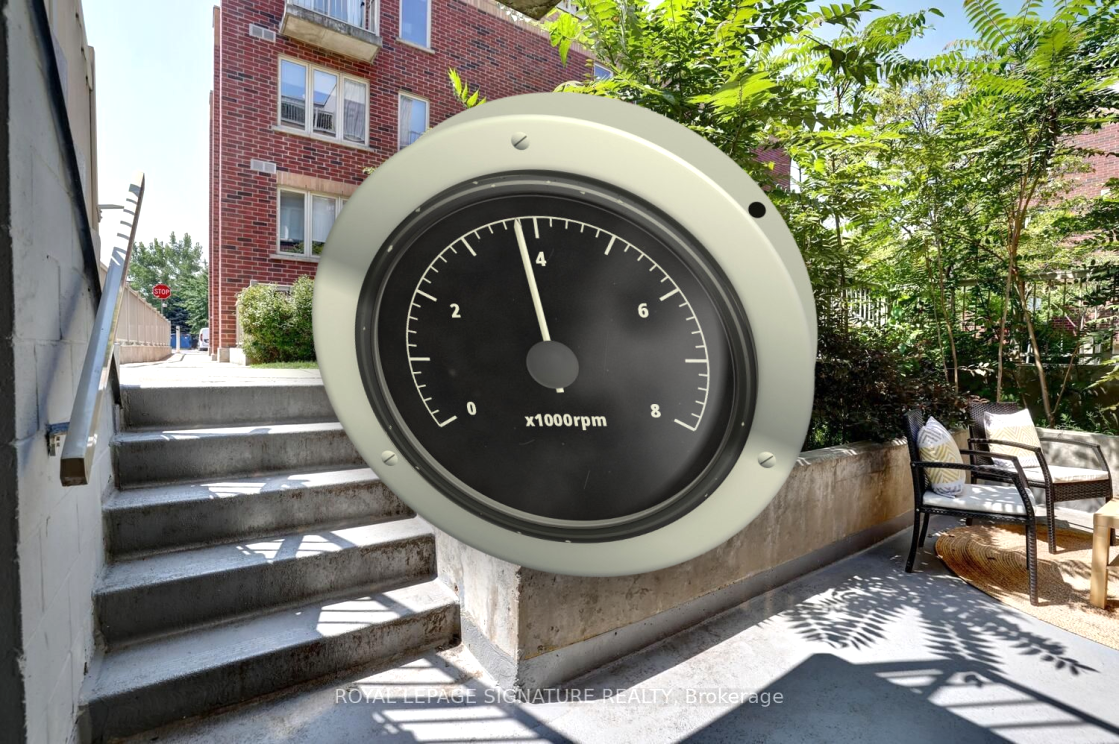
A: 3800 rpm
